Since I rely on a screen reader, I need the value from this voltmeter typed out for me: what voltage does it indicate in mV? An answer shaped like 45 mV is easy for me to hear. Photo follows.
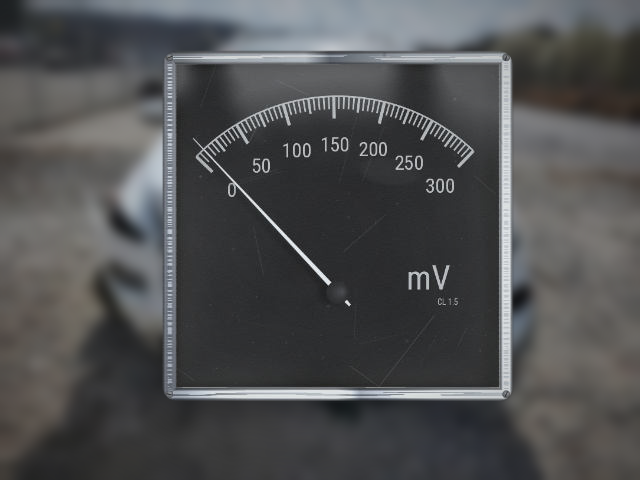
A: 10 mV
